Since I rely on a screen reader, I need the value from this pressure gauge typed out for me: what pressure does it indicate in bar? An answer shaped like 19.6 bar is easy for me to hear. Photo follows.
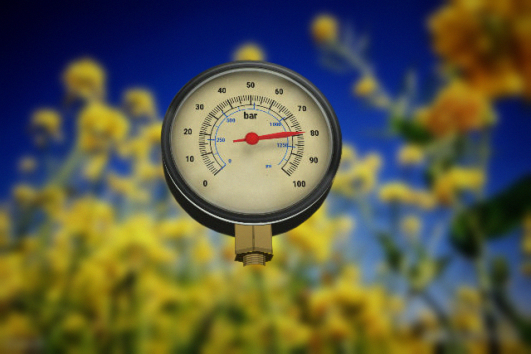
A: 80 bar
